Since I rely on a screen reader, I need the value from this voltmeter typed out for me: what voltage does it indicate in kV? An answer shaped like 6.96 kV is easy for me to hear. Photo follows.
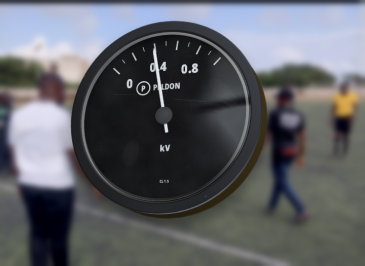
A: 0.4 kV
